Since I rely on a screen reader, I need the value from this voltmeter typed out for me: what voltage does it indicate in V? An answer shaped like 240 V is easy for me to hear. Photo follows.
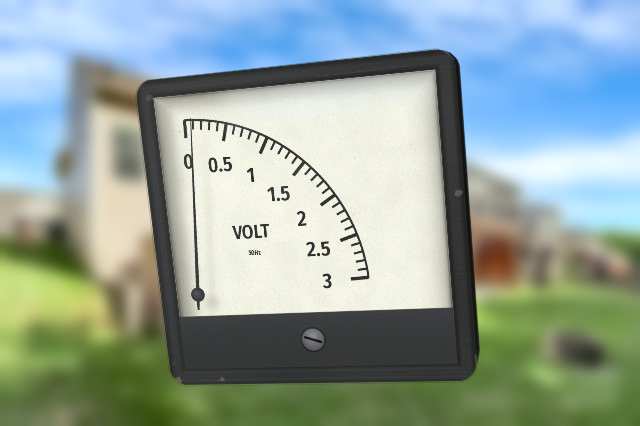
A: 0.1 V
